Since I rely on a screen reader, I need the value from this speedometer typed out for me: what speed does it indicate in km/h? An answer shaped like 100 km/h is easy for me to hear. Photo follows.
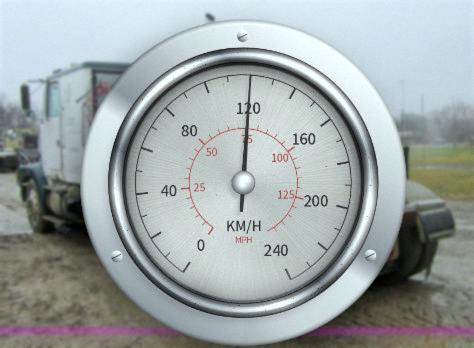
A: 120 km/h
